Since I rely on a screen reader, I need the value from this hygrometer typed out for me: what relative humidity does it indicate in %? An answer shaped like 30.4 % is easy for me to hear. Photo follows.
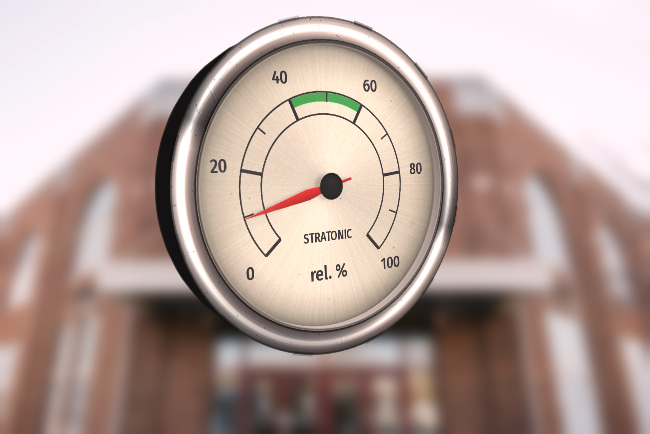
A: 10 %
